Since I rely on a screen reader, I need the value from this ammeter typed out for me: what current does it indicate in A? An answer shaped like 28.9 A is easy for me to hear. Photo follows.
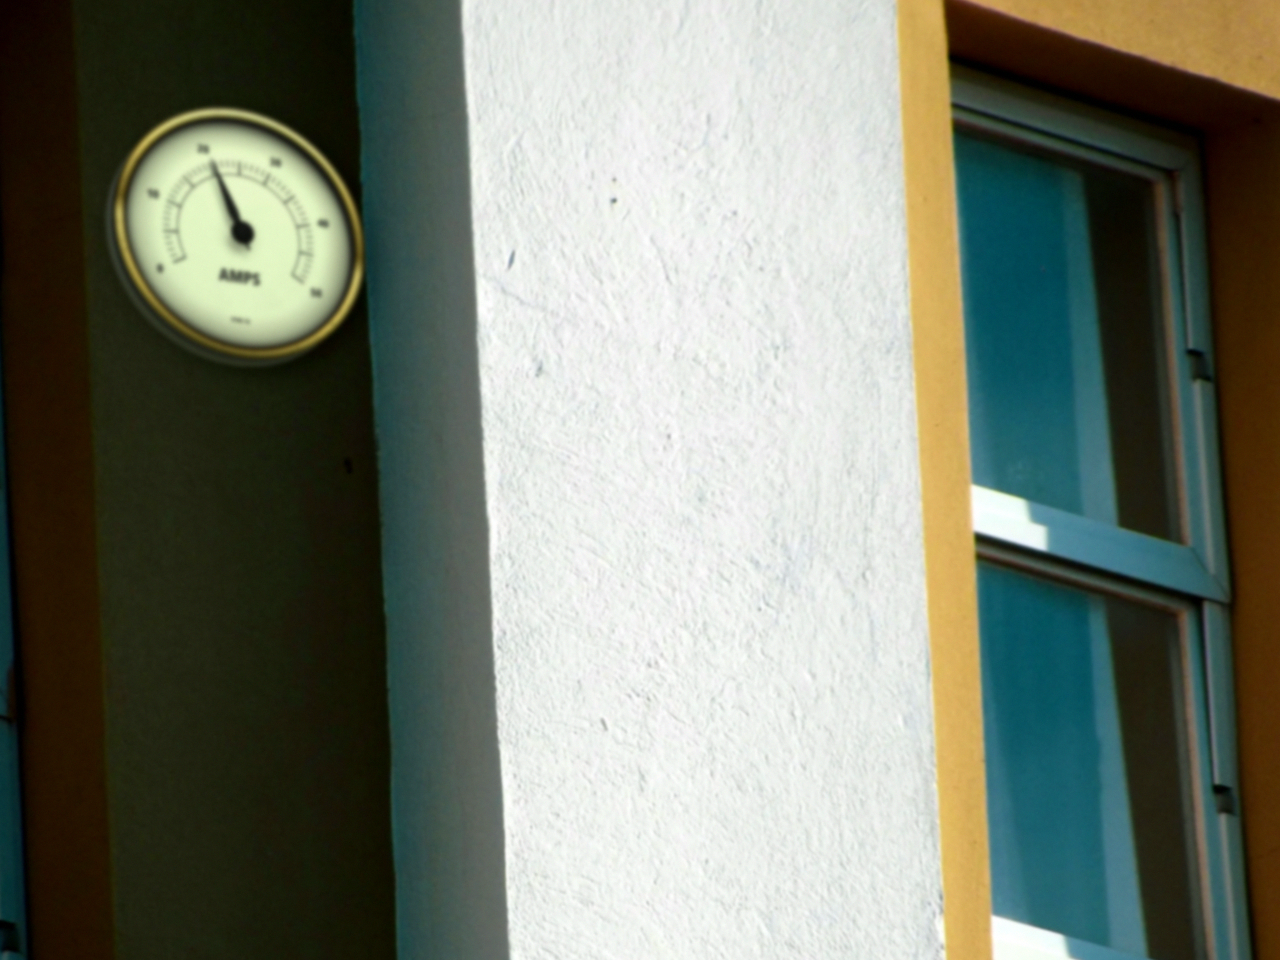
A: 20 A
